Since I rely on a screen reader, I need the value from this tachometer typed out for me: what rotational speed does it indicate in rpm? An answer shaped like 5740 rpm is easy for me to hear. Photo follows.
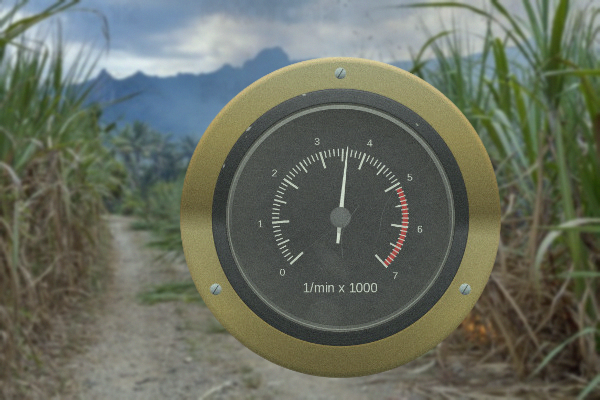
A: 3600 rpm
